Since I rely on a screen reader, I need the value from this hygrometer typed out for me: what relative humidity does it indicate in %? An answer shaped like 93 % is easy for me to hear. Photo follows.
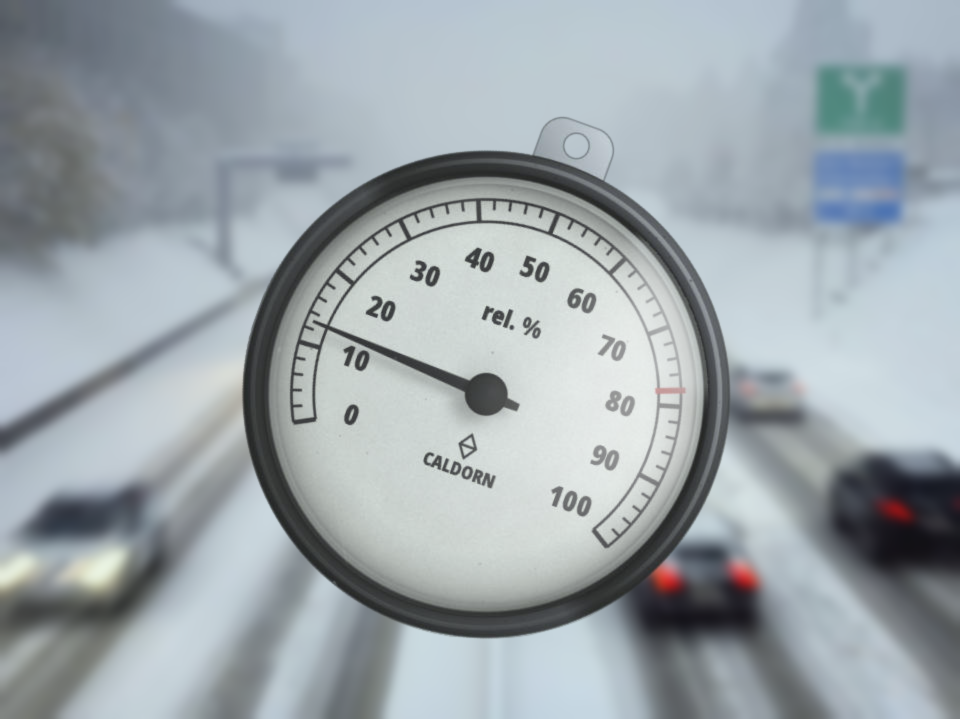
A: 13 %
